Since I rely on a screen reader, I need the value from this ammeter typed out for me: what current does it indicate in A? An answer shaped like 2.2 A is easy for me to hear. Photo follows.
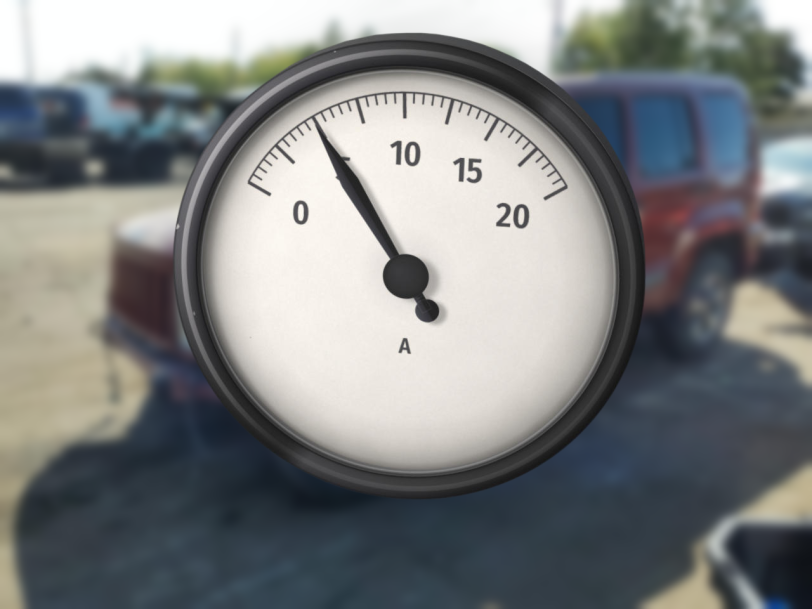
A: 5 A
